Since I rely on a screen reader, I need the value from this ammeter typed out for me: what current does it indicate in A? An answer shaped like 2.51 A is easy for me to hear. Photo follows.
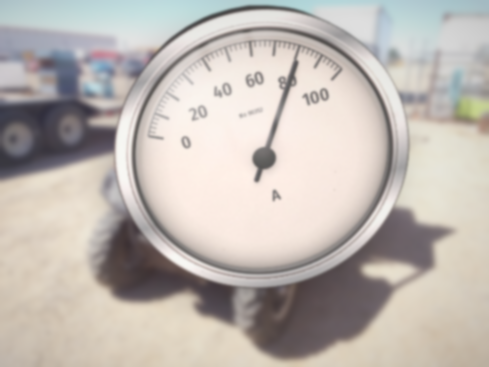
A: 80 A
